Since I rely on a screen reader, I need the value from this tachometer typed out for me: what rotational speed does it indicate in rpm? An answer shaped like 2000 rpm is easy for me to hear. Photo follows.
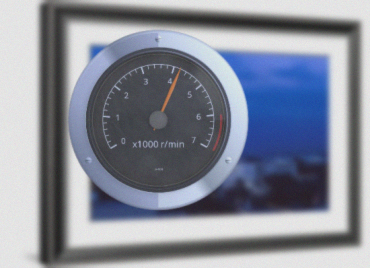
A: 4200 rpm
